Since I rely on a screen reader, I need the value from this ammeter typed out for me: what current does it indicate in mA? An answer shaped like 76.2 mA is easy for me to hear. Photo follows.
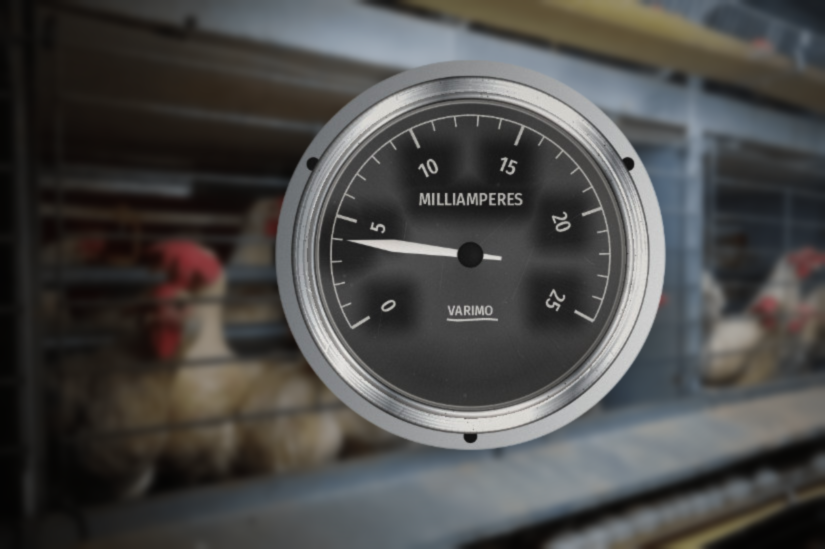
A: 4 mA
